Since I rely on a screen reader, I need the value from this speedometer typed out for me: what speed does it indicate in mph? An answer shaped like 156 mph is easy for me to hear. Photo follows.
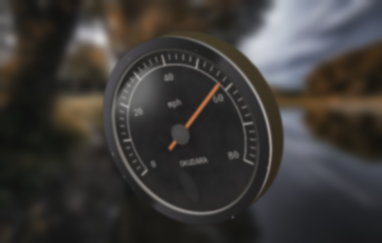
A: 58 mph
